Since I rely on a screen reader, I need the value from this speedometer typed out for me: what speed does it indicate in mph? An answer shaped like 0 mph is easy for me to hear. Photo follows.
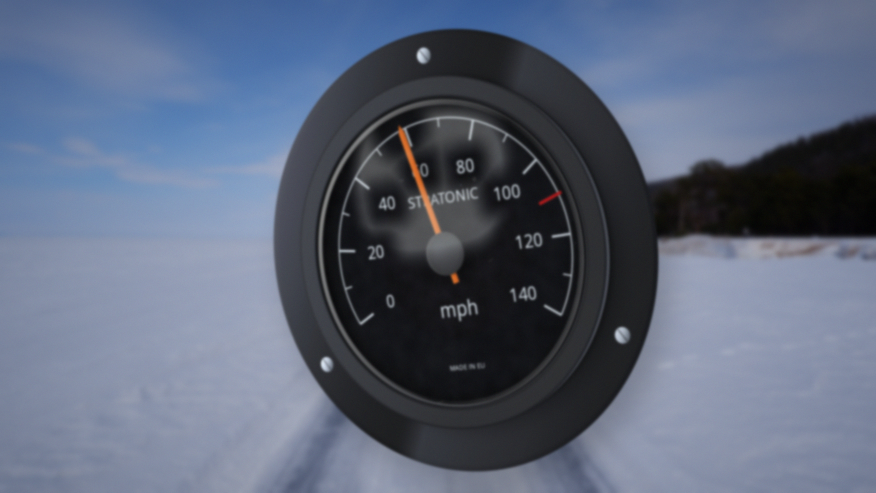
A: 60 mph
